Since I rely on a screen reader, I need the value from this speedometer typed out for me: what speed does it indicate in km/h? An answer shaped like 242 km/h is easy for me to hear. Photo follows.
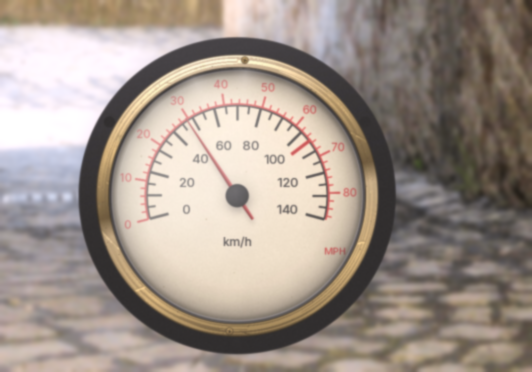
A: 47.5 km/h
